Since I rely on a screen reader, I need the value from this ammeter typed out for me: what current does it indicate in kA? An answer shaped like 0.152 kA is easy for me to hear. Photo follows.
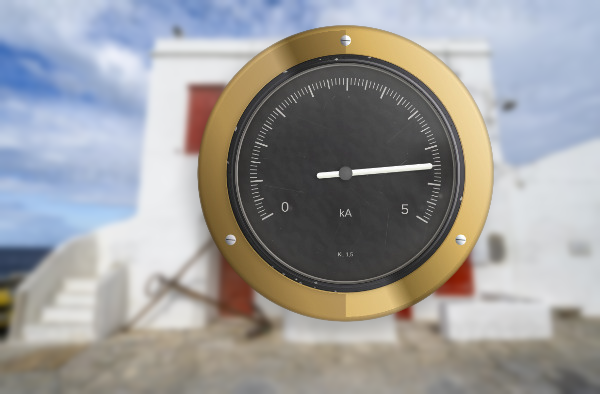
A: 4.25 kA
